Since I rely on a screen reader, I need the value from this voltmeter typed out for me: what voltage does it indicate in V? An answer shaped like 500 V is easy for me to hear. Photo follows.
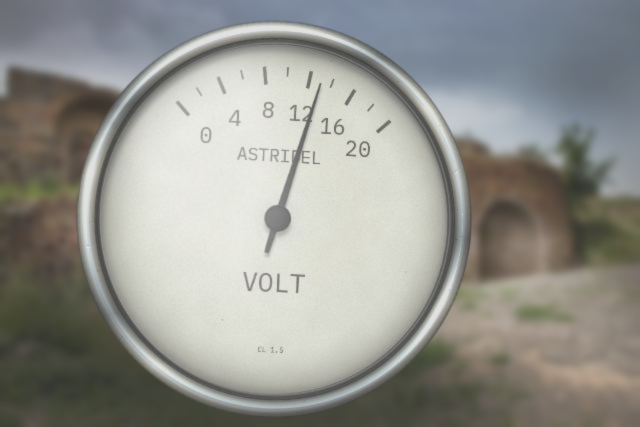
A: 13 V
